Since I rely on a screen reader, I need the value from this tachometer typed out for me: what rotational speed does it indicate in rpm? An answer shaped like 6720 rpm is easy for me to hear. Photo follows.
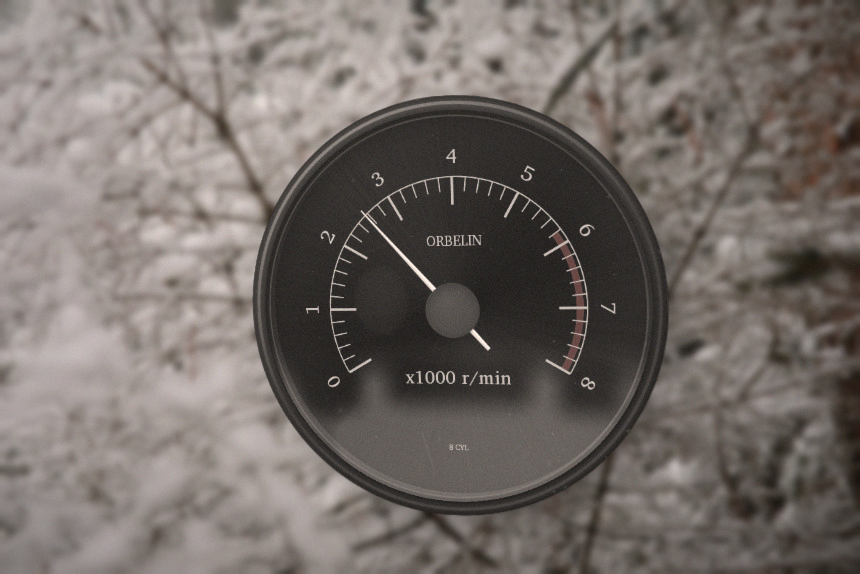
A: 2600 rpm
